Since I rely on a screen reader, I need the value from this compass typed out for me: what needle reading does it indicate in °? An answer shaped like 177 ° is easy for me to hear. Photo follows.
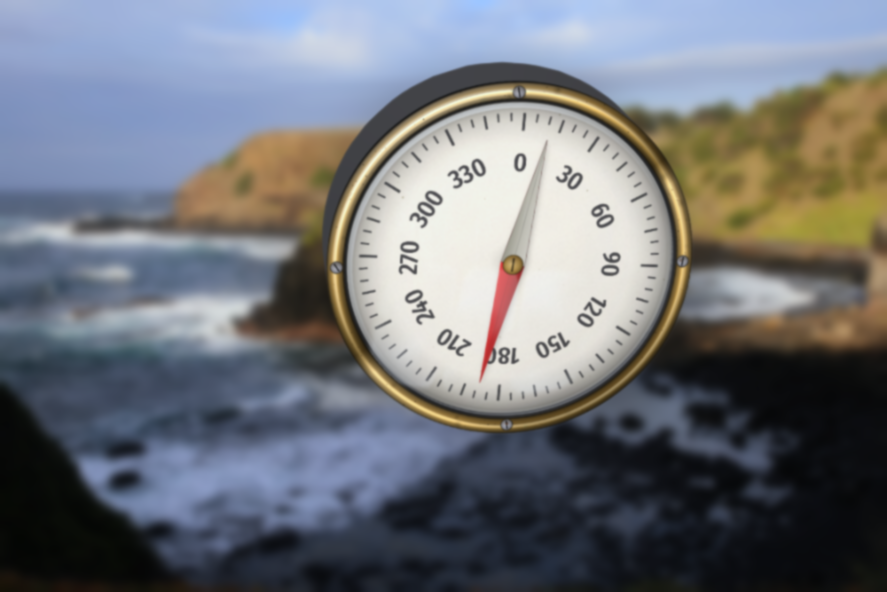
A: 190 °
